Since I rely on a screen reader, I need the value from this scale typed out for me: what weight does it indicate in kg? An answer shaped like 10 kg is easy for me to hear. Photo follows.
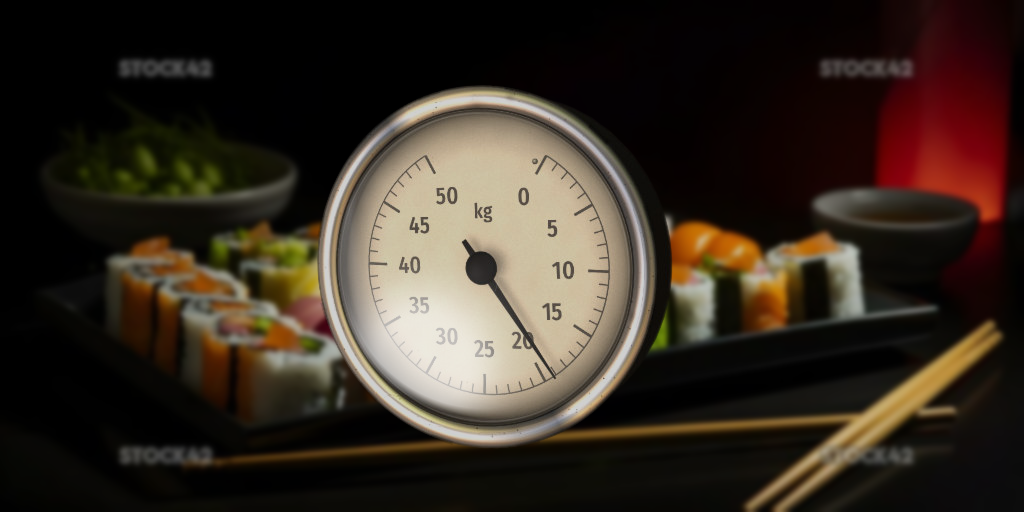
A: 19 kg
